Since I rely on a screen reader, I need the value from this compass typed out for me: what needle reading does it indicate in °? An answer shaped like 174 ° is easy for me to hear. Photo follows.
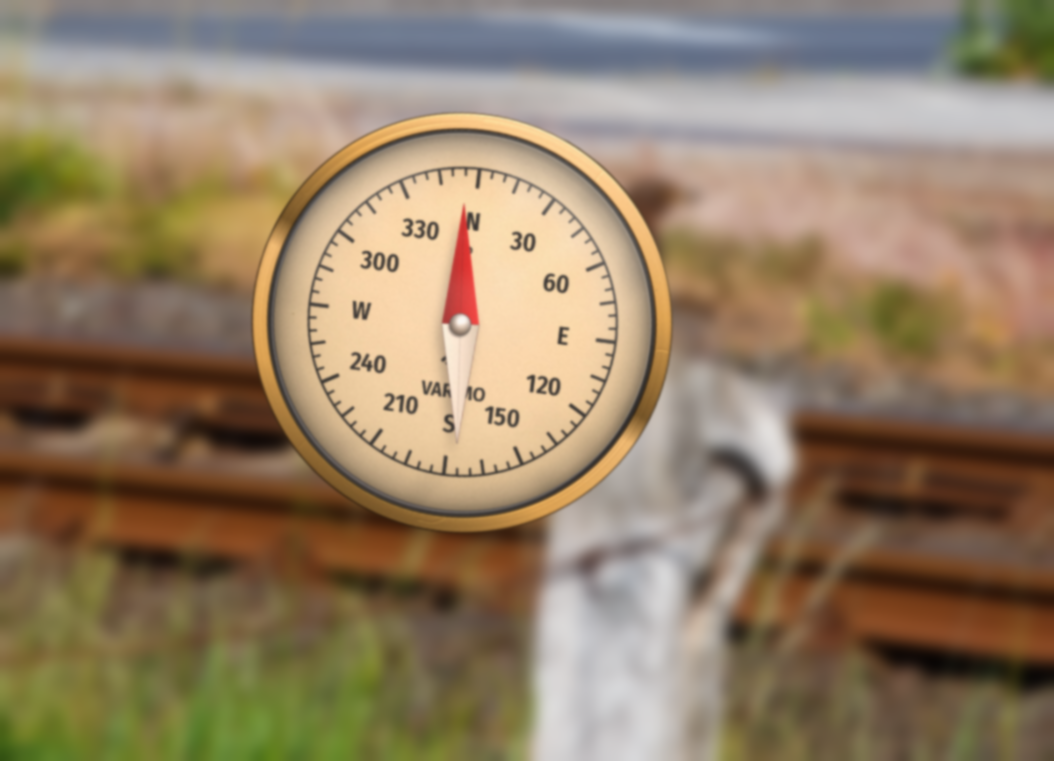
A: 355 °
